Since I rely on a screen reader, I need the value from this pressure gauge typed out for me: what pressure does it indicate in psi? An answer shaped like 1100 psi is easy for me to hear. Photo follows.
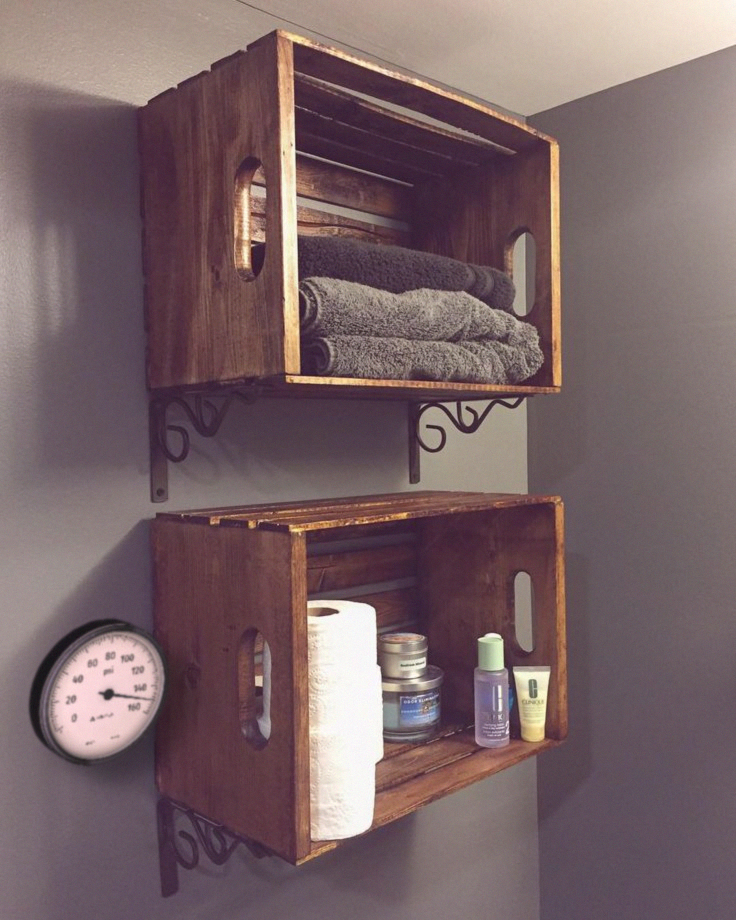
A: 150 psi
